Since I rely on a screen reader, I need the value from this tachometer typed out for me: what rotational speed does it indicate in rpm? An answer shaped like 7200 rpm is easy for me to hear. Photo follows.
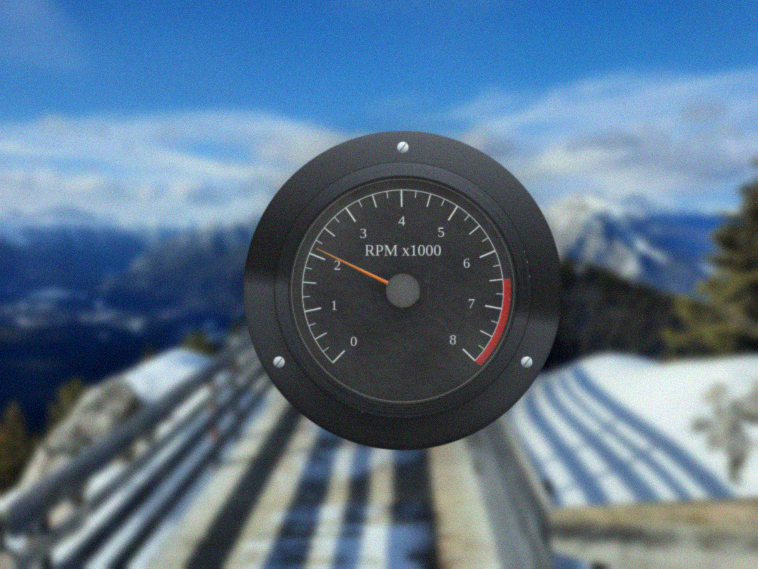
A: 2125 rpm
